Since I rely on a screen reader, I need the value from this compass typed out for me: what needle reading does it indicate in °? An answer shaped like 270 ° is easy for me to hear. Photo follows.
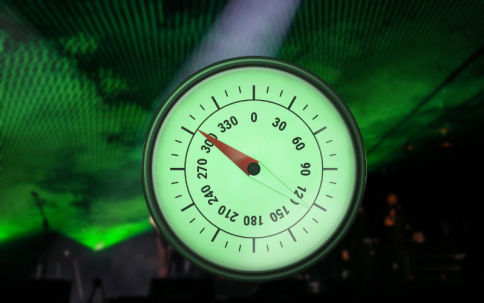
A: 305 °
